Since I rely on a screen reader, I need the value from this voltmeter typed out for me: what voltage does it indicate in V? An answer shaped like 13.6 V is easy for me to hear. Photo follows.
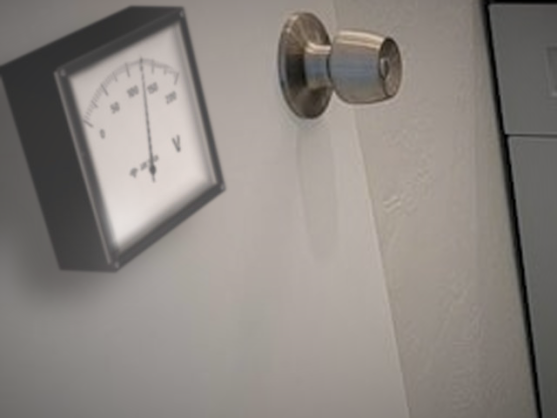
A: 125 V
